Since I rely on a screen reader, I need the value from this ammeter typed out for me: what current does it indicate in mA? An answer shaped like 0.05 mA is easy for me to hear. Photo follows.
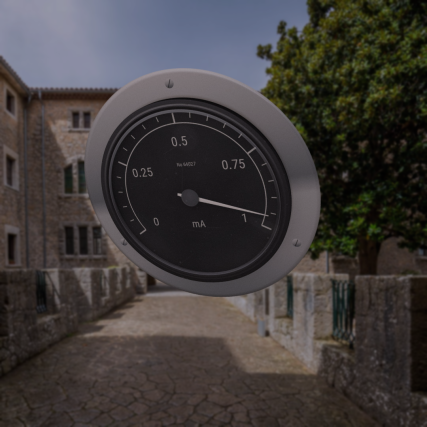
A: 0.95 mA
